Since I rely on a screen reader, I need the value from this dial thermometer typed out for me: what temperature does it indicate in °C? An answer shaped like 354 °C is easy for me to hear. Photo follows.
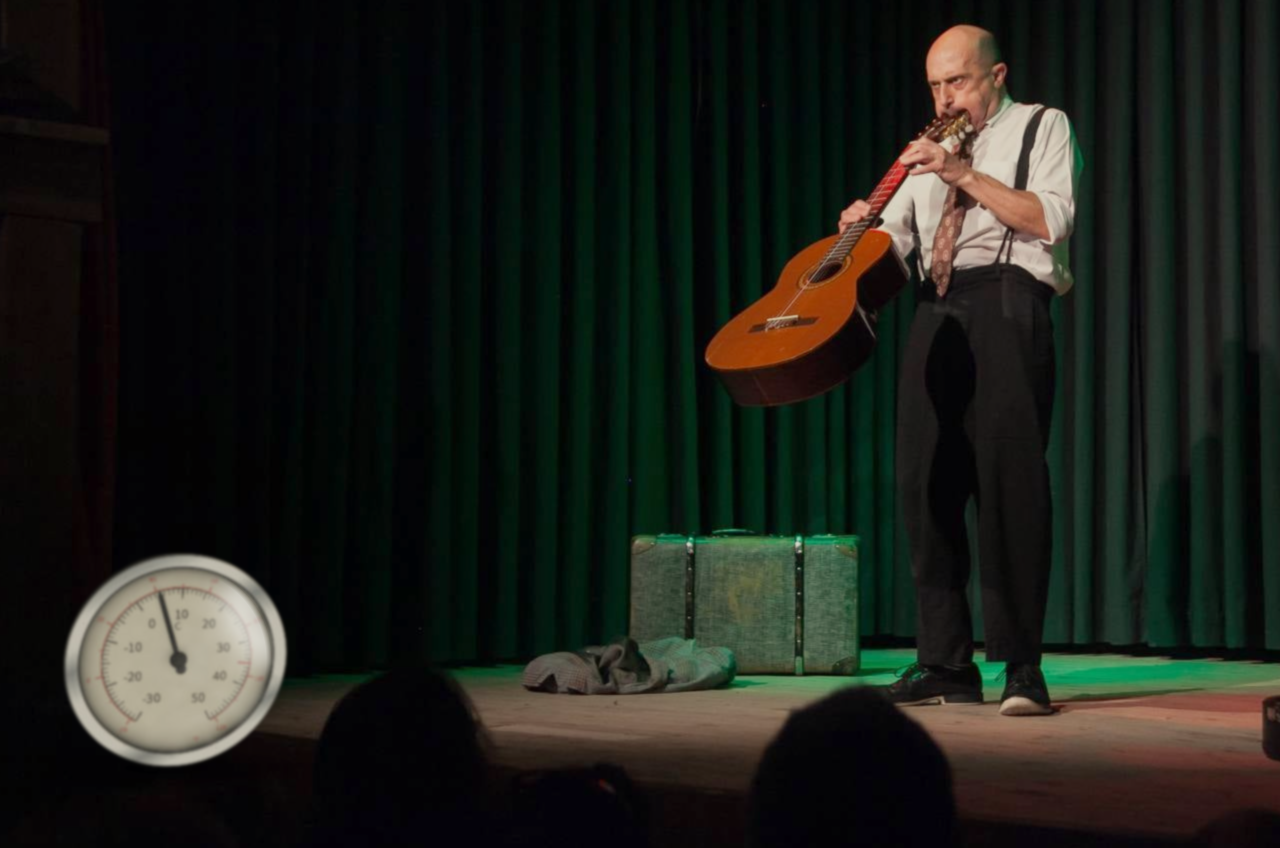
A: 5 °C
